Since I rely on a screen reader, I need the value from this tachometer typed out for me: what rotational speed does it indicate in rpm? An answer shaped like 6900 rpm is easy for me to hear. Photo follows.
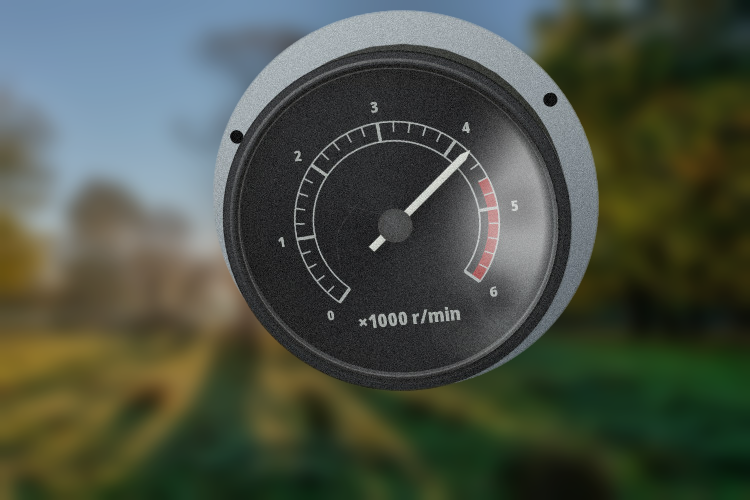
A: 4200 rpm
